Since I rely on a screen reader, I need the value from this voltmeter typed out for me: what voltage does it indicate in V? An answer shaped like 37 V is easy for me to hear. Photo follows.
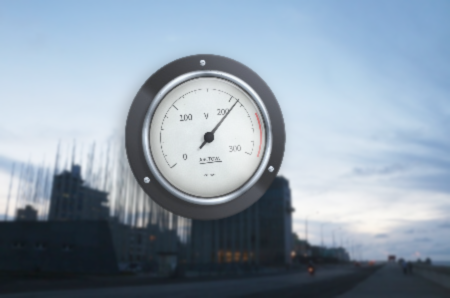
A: 210 V
